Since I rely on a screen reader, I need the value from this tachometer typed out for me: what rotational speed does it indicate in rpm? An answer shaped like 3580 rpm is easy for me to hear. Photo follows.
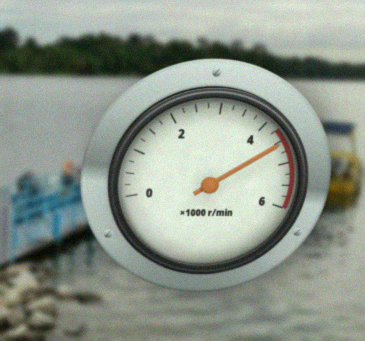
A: 4500 rpm
